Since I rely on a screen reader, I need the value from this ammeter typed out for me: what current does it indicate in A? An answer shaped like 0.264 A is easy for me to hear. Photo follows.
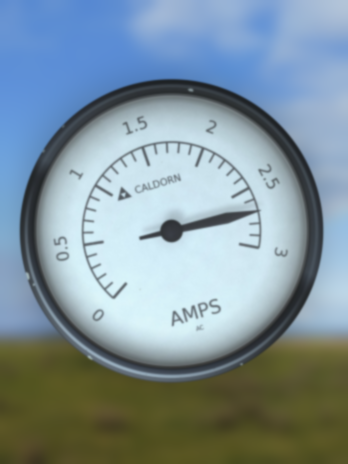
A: 2.7 A
